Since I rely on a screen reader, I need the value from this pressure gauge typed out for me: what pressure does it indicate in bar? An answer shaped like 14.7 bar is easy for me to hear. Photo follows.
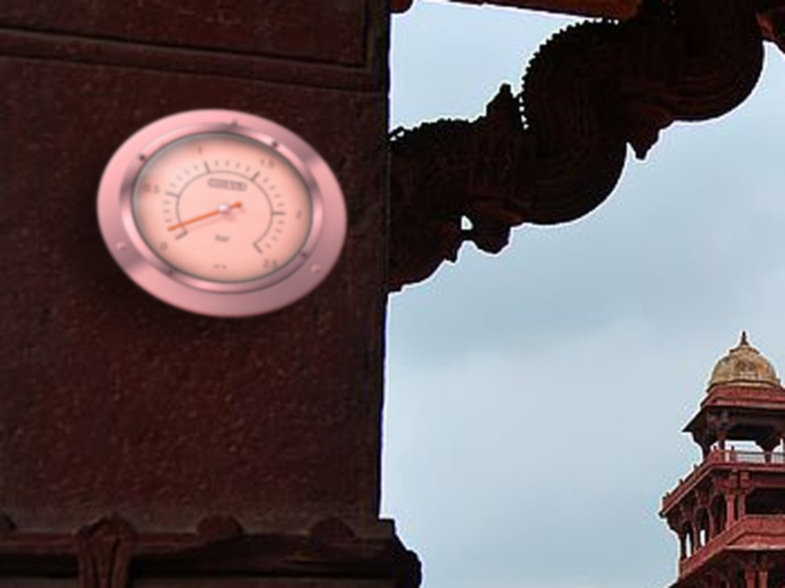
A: 0.1 bar
